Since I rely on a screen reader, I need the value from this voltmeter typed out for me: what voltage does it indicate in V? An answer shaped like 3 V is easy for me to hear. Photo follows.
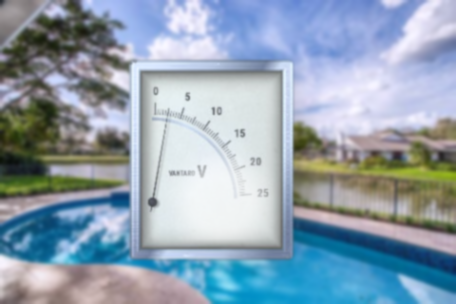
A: 2.5 V
